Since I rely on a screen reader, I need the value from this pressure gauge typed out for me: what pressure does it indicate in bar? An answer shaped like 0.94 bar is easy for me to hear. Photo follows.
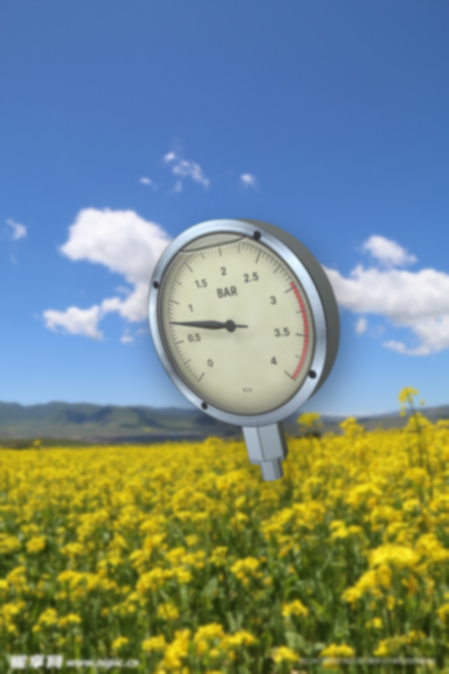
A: 0.75 bar
